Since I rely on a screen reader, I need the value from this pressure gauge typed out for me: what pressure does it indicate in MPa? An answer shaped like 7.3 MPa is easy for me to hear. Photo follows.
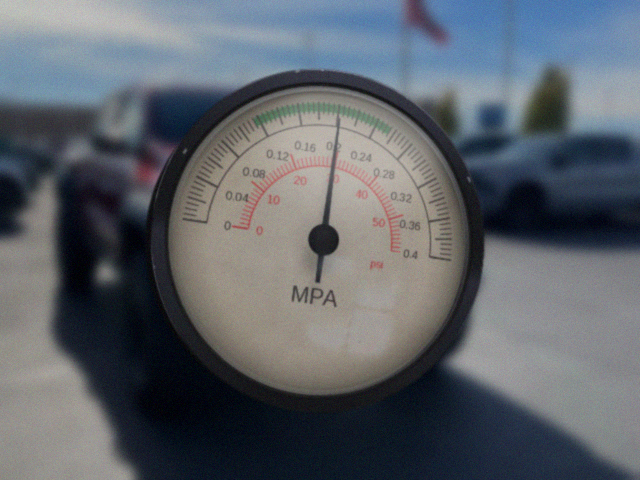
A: 0.2 MPa
